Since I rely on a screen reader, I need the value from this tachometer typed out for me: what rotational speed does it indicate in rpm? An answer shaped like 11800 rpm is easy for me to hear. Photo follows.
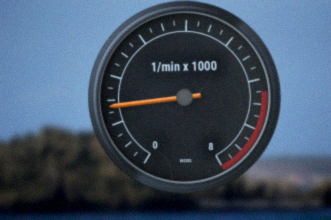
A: 1375 rpm
